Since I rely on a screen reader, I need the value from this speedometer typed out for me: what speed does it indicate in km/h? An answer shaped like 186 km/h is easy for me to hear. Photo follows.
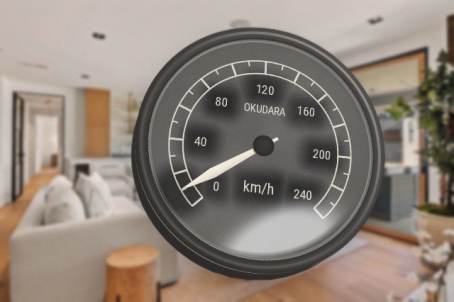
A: 10 km/h
